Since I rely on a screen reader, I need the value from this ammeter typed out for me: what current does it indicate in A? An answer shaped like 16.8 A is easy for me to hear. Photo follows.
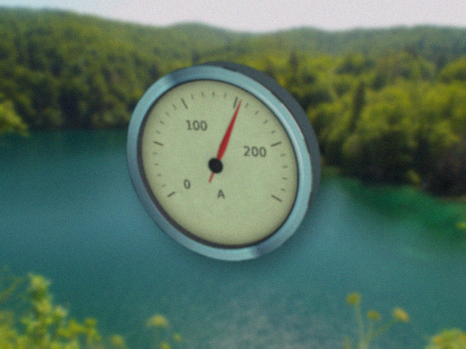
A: 155 A
